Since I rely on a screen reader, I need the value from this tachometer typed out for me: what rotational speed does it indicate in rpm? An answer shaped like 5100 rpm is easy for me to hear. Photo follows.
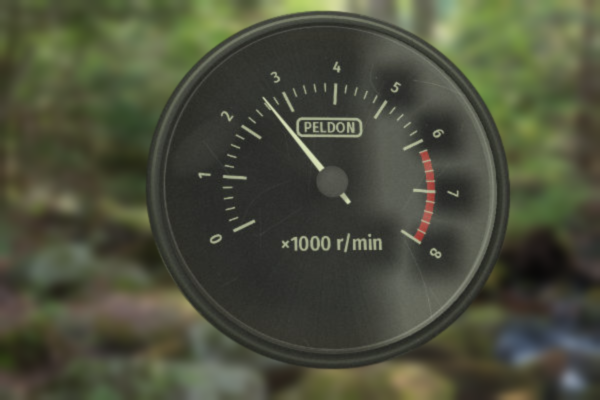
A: 2600 rpm
